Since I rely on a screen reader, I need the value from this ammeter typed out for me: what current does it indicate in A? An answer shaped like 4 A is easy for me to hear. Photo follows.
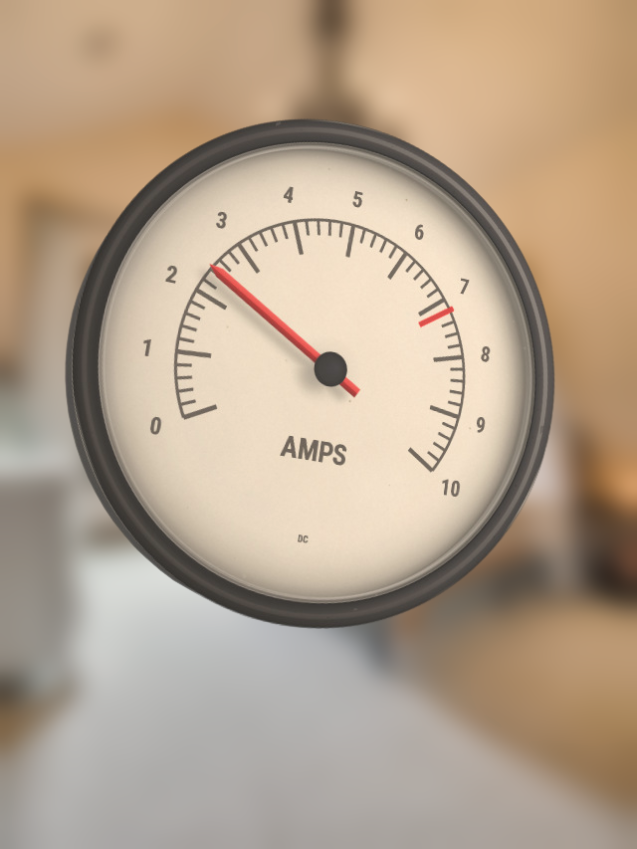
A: 2.4 A
